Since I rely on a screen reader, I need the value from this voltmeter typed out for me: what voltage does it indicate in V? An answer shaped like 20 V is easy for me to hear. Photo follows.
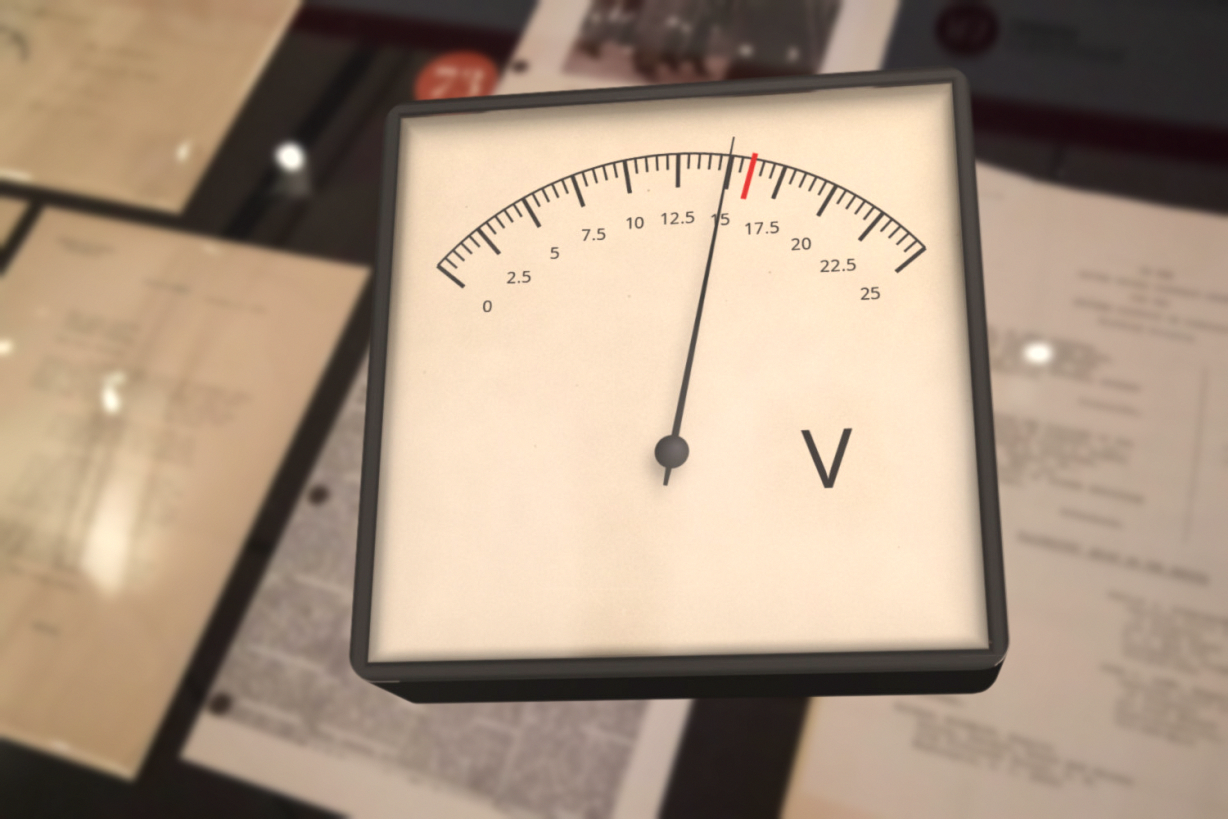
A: 15 V
